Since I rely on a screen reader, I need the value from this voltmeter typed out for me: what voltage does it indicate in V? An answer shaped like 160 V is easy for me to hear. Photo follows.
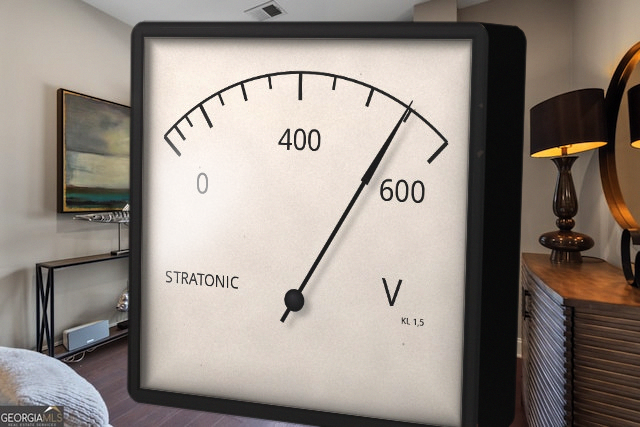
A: 550 V
